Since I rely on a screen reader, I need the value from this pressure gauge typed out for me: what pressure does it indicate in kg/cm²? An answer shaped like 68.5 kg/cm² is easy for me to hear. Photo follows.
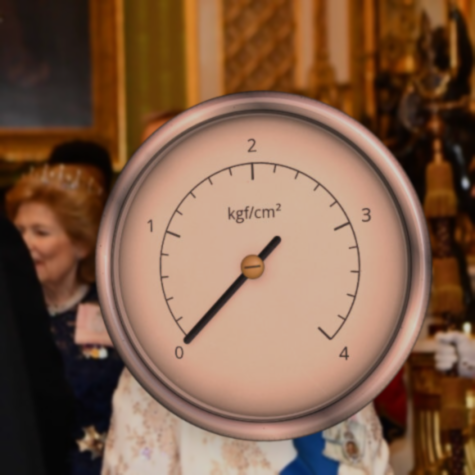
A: 0 kg/cm²
